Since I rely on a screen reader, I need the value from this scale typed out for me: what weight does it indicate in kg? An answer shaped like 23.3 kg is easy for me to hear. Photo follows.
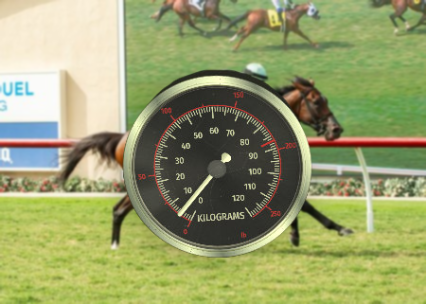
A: 5 kg
